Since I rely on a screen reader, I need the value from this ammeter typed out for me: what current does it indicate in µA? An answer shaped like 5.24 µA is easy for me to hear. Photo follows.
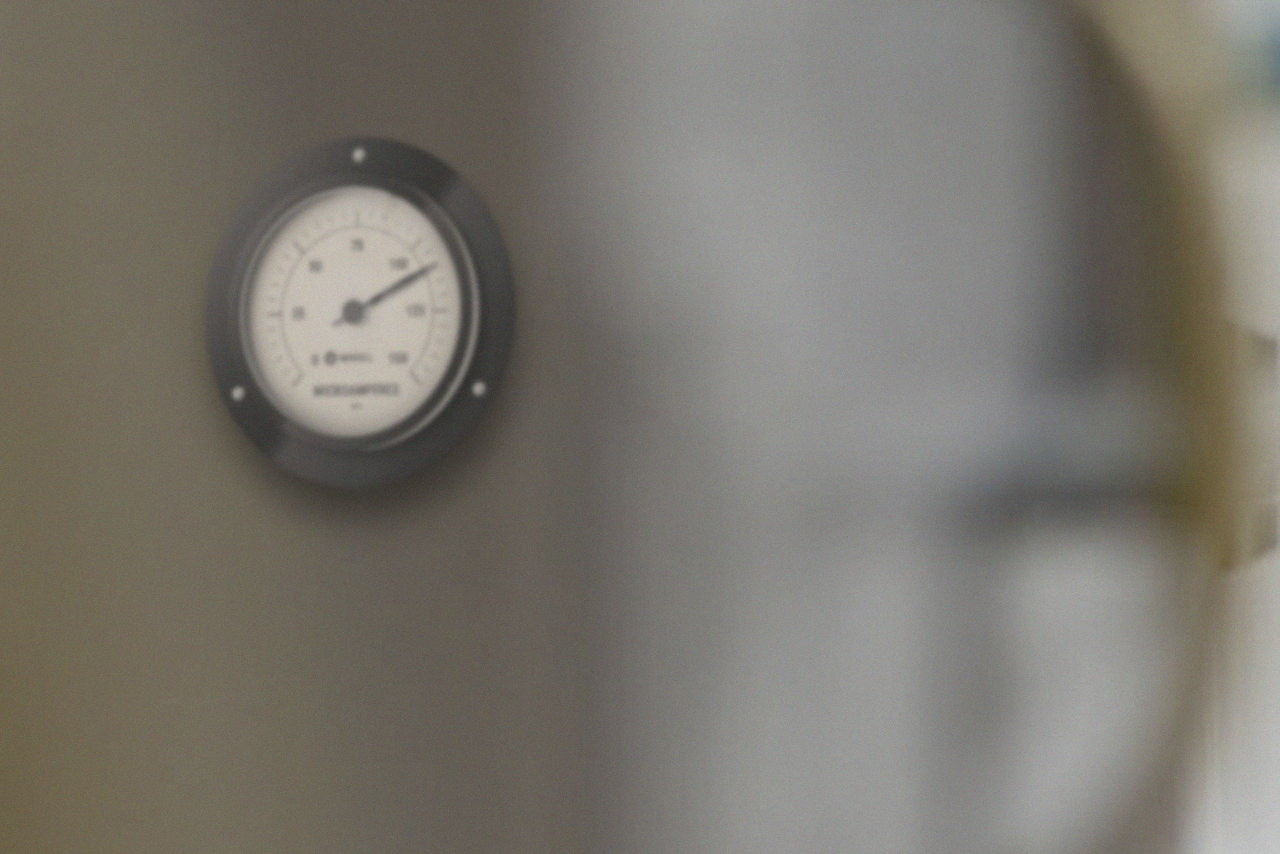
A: 110 µA
